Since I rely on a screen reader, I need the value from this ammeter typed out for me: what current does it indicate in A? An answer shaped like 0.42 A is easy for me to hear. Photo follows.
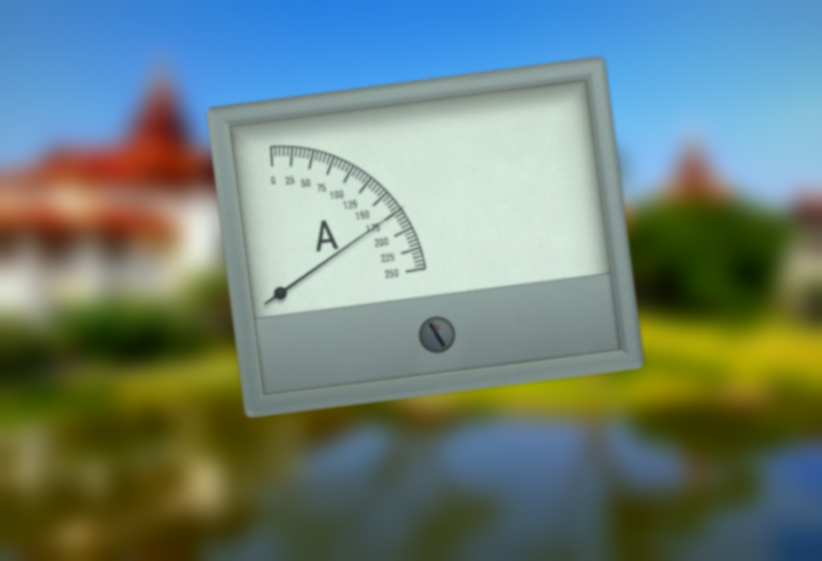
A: 175 A
